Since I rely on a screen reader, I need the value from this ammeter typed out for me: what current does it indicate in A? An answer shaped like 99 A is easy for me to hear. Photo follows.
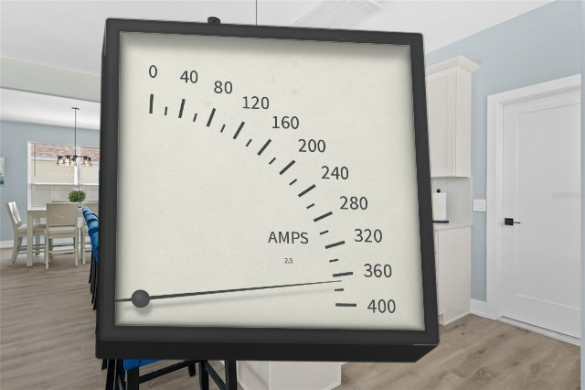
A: 370 A
